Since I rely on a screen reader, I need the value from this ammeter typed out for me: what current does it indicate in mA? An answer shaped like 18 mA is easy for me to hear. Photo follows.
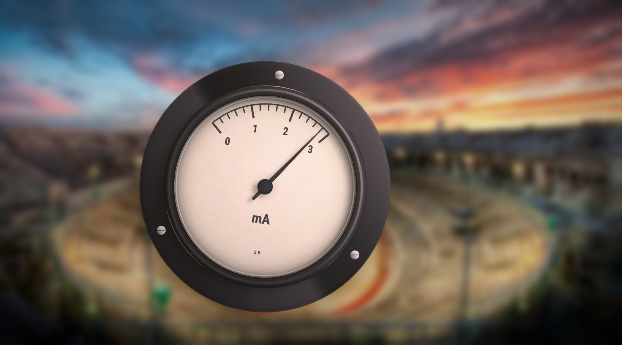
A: 2.8 mA
